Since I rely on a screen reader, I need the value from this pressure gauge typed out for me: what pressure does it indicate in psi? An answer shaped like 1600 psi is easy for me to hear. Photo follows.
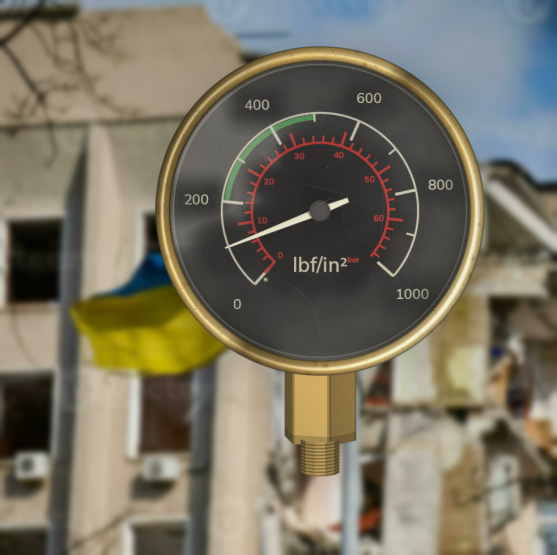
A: 100 psi
